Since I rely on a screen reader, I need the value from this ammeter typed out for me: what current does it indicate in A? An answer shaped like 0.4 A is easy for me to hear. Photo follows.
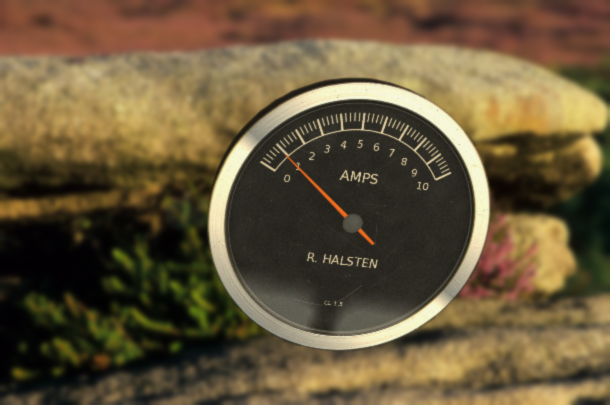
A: 1 A
